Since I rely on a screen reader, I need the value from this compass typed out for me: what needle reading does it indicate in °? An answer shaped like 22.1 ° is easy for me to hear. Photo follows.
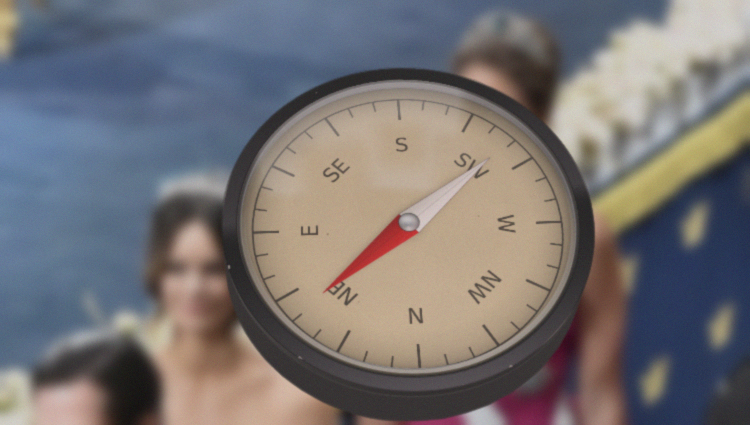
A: 50 °
